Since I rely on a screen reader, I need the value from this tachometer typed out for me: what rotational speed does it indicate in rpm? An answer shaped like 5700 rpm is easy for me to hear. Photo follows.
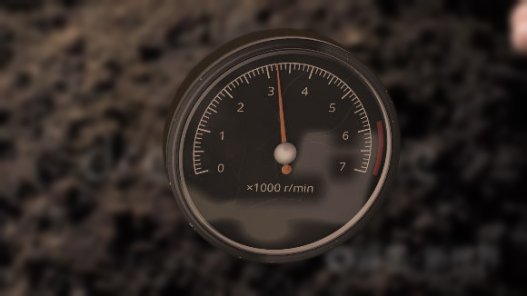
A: 3200 rpm
